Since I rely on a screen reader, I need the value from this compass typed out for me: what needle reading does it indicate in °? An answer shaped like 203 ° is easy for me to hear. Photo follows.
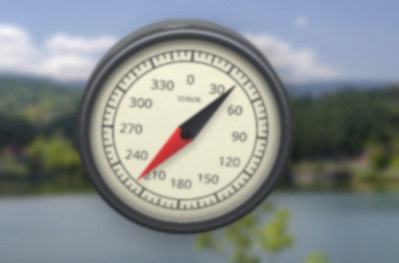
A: 220 °
